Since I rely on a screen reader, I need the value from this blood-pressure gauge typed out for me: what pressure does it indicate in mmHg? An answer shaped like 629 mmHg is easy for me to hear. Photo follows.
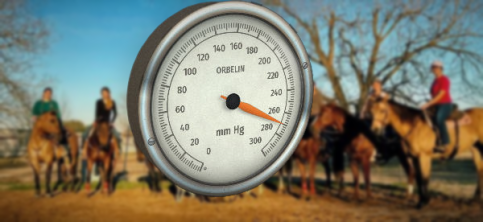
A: 270 mmHg
